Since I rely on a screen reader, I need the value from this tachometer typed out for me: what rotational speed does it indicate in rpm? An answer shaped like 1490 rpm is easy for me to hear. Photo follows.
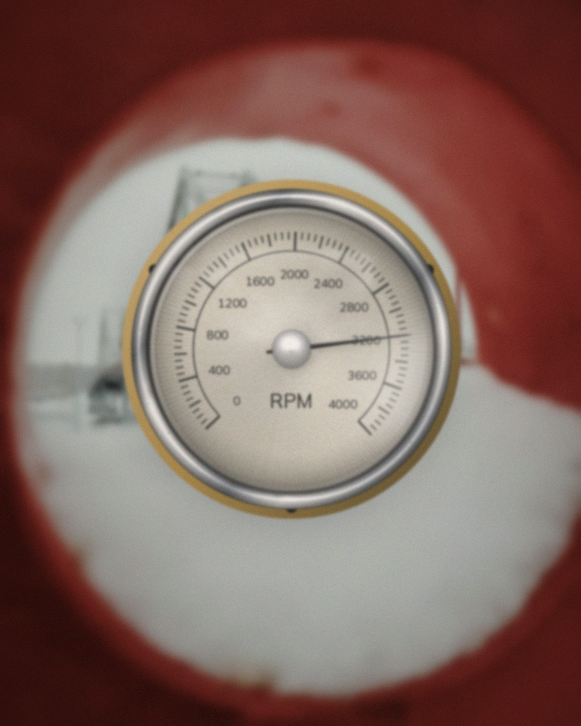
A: 3200 rpm
